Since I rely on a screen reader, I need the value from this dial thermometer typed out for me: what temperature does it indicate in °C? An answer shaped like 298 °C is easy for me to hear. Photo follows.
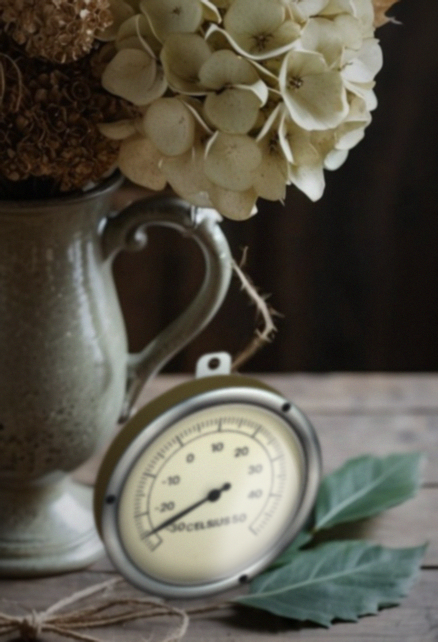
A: -25 °C
